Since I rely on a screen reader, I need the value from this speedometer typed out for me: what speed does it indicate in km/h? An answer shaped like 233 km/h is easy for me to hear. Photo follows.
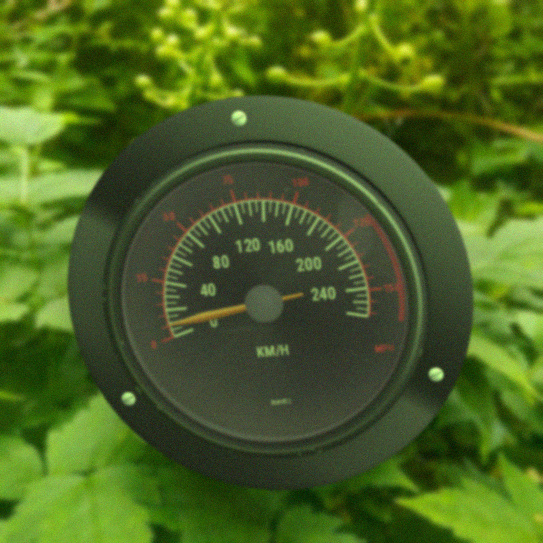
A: 10 km/h
